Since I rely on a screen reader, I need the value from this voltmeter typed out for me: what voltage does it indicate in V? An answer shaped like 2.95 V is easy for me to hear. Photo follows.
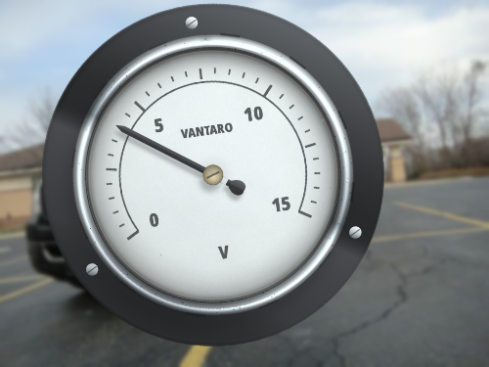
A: 4 V
